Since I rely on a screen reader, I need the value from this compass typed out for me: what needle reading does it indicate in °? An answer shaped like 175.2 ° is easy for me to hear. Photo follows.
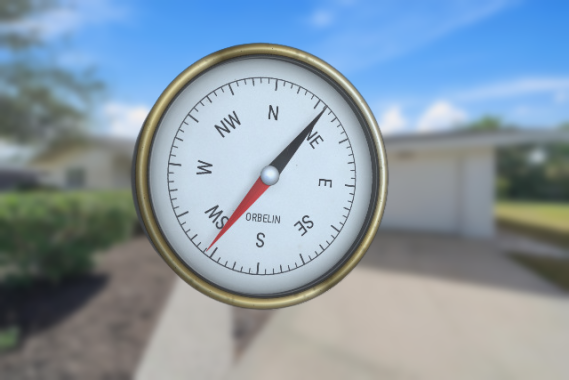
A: 215 °
